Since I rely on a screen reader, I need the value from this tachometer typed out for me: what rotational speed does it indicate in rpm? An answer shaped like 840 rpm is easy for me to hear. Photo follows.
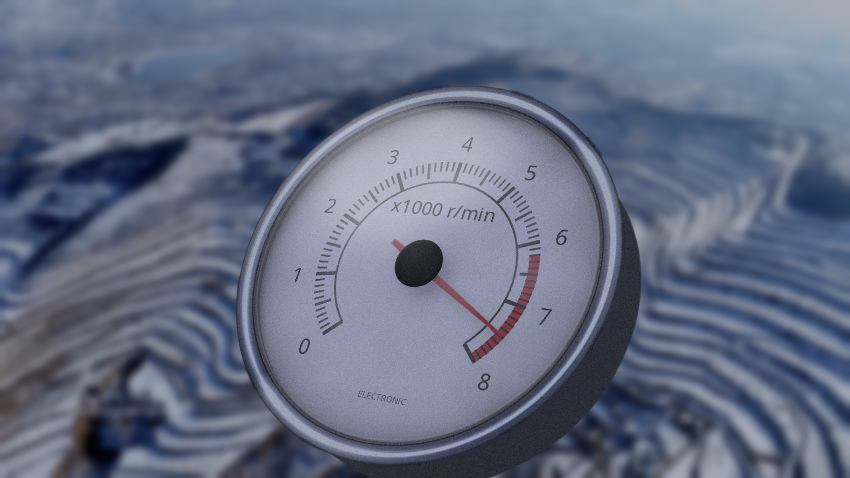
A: 7500 rpm
